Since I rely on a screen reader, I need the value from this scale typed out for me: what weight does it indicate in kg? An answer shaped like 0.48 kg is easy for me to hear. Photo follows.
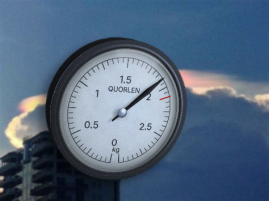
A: 1.9 kg
